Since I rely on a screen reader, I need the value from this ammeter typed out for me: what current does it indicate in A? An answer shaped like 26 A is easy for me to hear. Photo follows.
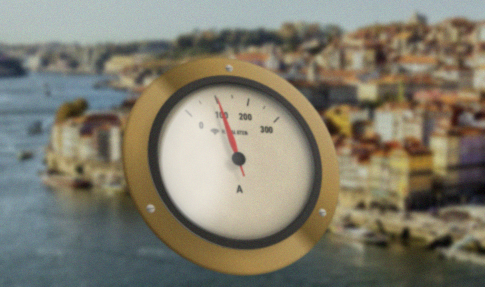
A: 100 A
